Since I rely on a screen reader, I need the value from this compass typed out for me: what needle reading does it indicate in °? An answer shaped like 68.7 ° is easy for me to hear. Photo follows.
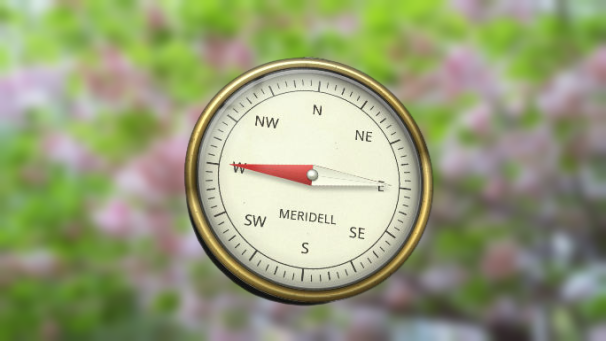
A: 270 °
